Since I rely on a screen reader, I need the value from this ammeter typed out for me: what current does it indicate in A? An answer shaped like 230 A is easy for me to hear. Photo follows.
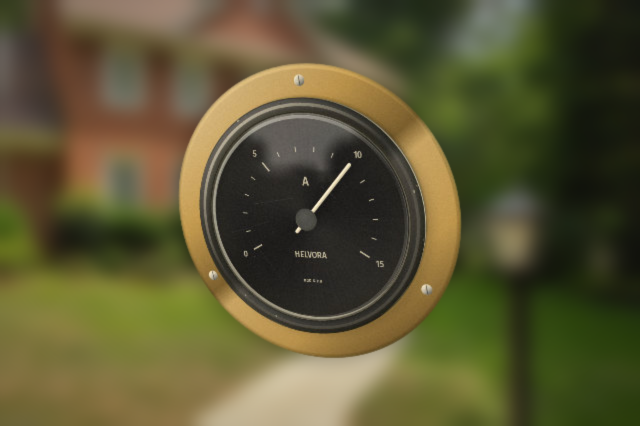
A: 10 A
